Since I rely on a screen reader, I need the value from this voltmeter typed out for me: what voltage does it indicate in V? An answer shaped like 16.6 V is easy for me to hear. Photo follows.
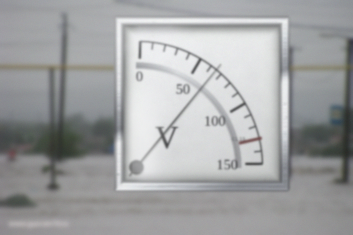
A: 65 V
